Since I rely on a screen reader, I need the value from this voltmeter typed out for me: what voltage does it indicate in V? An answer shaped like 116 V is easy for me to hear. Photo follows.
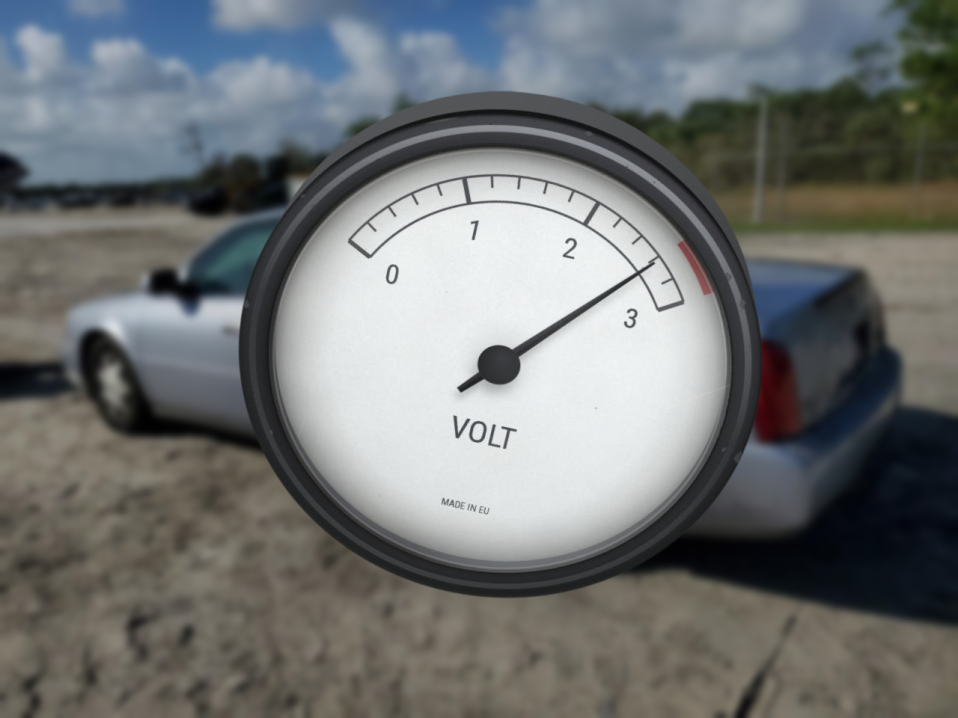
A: 2.6 V
